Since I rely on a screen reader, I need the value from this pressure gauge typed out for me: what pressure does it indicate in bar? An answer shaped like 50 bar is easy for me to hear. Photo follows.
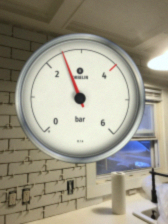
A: 2.5 bar
